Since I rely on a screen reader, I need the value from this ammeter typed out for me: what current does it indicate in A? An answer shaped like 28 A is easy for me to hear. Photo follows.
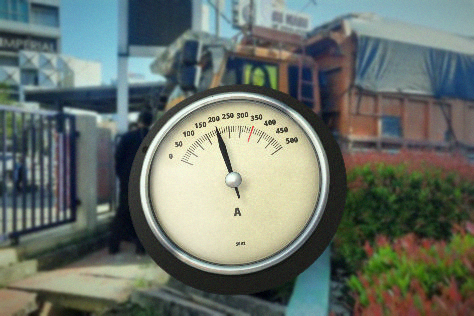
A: 200 A
